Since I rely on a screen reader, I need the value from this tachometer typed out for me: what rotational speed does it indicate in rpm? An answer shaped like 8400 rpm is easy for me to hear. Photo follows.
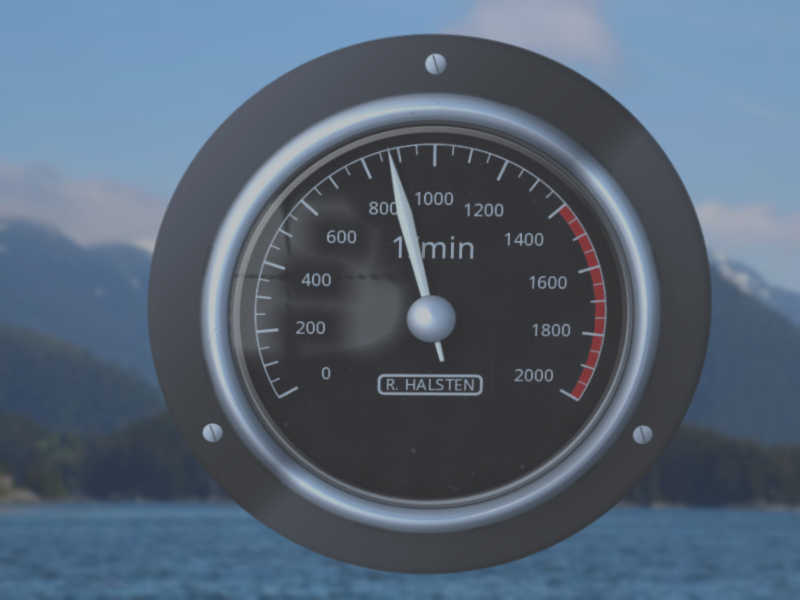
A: 875 rpm
